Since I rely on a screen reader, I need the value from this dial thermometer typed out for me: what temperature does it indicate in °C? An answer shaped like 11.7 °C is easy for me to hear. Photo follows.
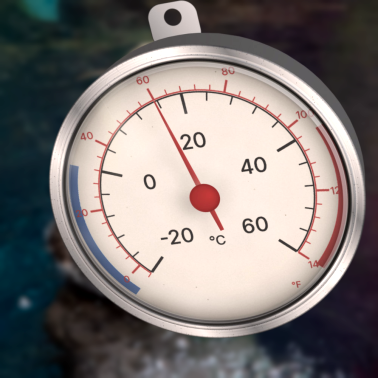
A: 16 °C
